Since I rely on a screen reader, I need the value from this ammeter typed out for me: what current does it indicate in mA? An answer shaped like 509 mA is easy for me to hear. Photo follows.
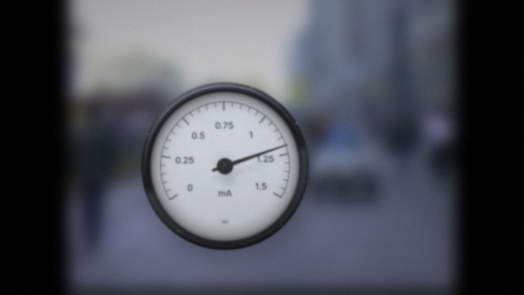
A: 1.2 mA
